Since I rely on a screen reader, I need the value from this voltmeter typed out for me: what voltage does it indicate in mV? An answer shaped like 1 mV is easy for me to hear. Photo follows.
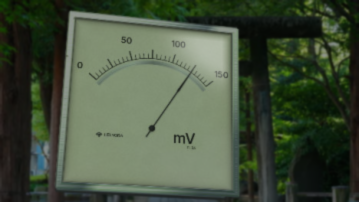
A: 125 mV
